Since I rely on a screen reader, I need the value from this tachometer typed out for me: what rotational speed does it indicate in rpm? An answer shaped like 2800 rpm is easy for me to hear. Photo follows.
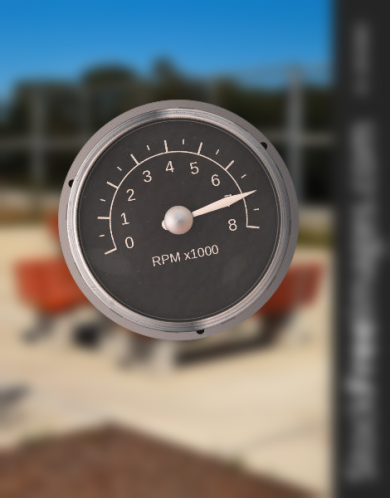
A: 7000 rpm
